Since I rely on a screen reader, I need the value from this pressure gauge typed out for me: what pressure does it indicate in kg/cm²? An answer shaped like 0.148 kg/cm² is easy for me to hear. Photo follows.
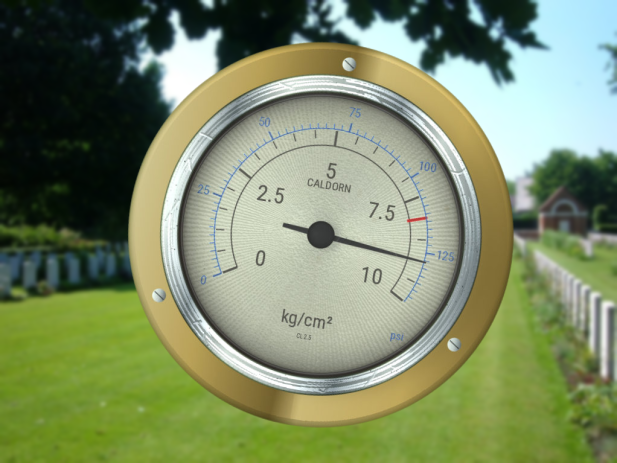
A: 9 kg/cm²
